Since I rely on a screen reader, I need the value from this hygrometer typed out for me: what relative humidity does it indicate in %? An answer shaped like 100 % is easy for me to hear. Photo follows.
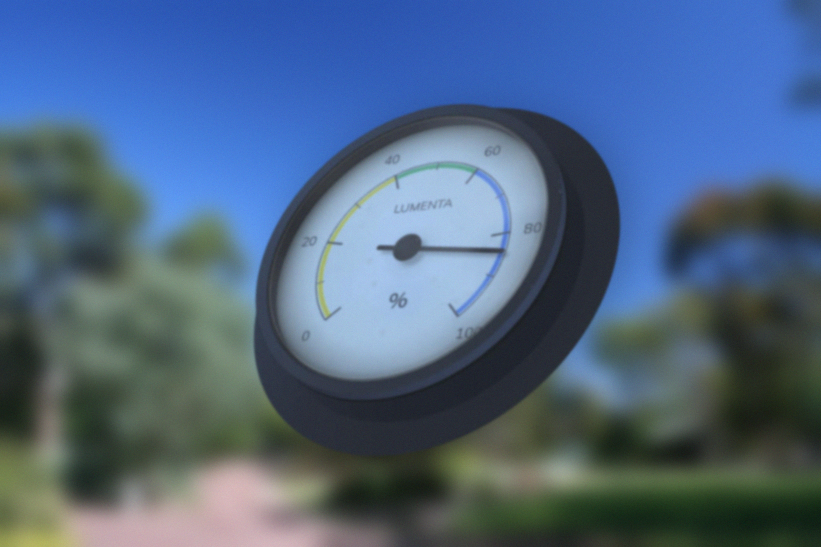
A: 85 %
